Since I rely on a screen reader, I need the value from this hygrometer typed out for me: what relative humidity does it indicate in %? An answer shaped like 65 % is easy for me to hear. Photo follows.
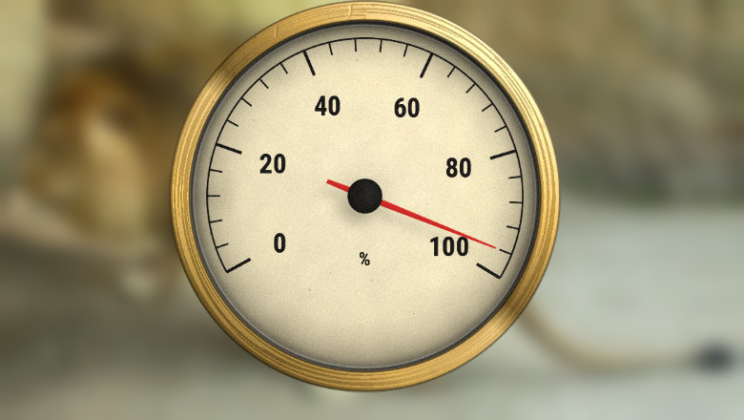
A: 96 %
